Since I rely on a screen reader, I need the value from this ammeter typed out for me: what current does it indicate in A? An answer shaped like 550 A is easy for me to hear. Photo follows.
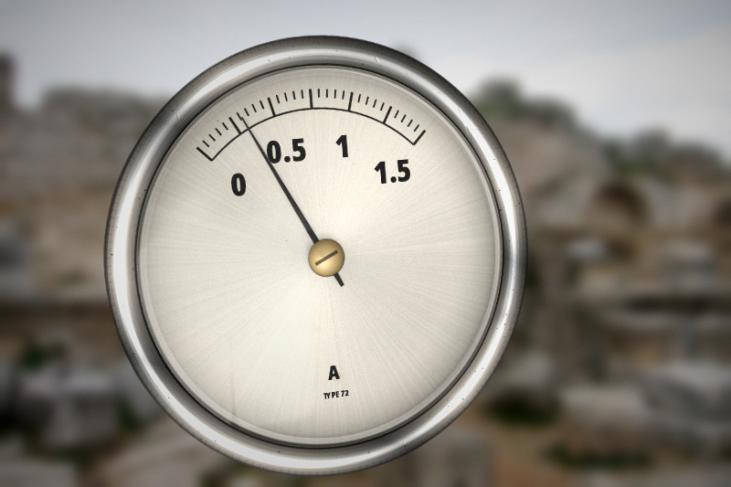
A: 0.3 A
